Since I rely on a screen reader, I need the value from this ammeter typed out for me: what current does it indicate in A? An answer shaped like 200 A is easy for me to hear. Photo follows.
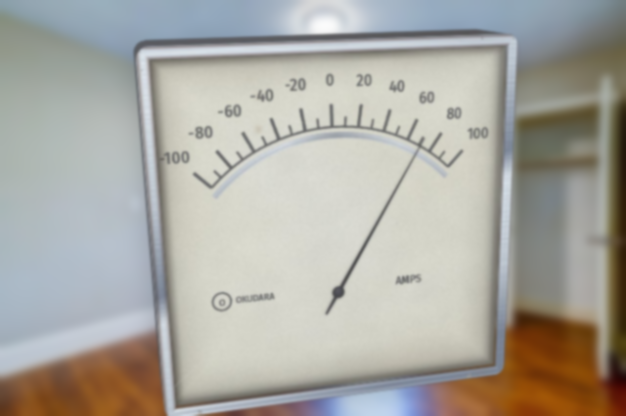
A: 70 A
